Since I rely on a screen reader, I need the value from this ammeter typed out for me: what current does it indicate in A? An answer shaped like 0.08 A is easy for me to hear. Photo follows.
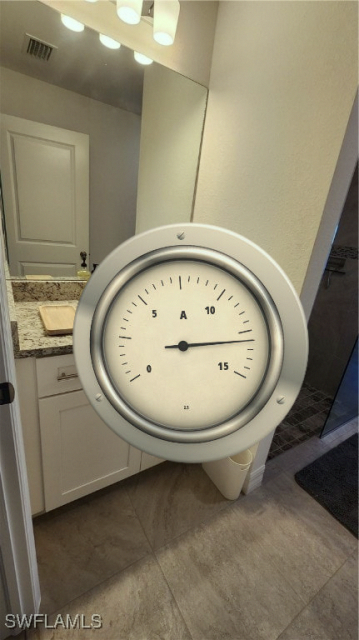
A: 13 A
